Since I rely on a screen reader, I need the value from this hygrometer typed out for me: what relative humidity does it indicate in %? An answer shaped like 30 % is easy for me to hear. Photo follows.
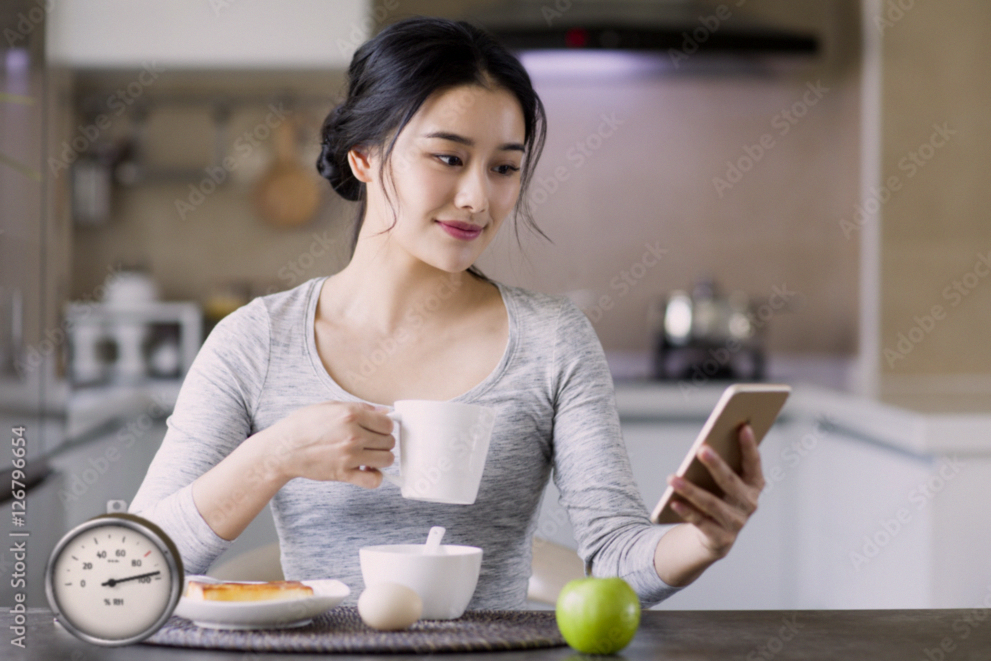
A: 95 %
